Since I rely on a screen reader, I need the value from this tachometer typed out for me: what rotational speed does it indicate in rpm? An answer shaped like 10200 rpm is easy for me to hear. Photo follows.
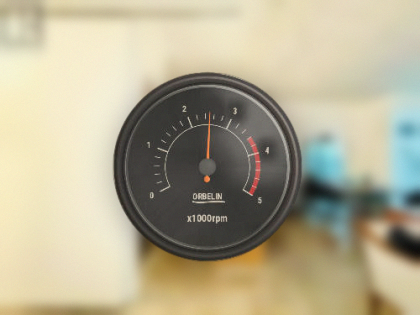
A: 2500 rpm
